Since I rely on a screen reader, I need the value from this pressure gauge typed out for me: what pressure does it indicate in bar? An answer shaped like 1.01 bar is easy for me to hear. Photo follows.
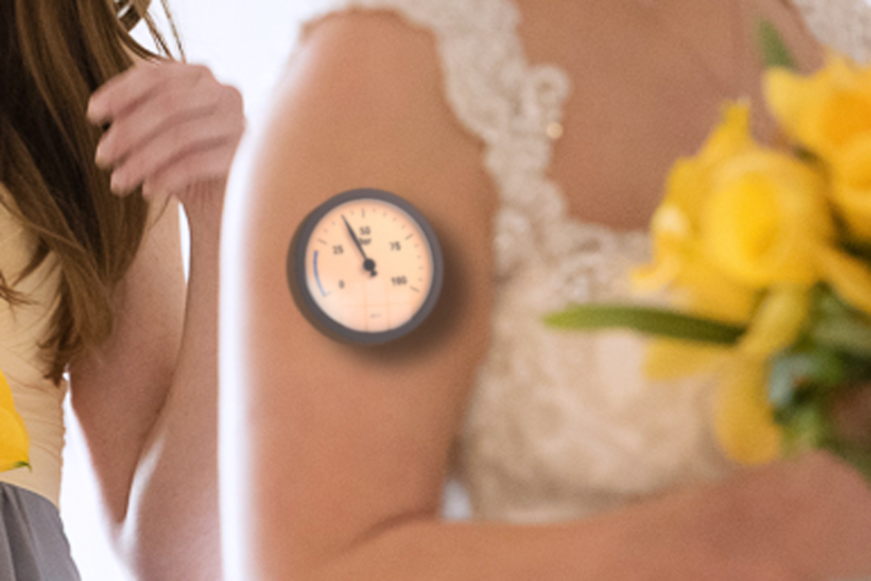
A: 40 bar
